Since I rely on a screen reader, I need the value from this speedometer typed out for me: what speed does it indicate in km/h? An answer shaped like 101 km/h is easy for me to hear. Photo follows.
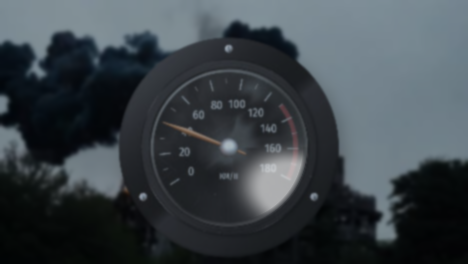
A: 40 km/h
